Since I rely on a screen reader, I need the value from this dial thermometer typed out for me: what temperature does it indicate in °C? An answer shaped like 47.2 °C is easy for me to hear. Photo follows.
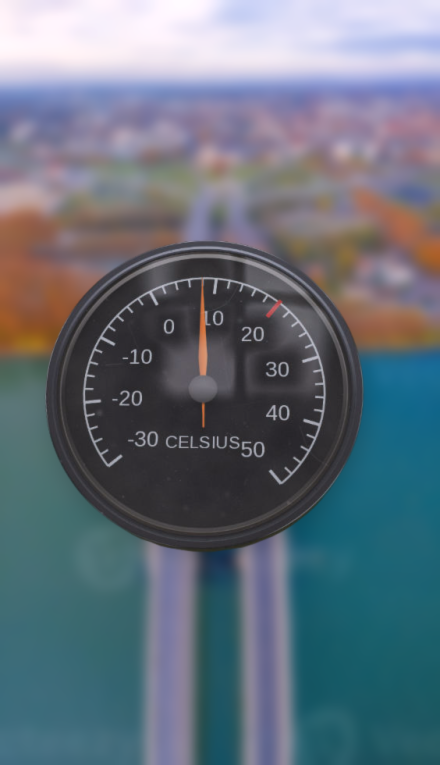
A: 8 °C
